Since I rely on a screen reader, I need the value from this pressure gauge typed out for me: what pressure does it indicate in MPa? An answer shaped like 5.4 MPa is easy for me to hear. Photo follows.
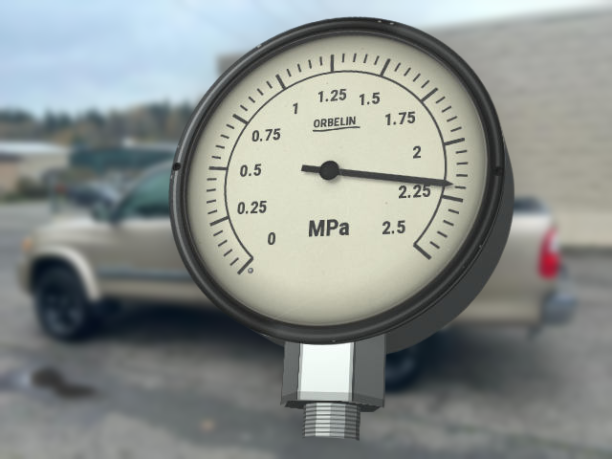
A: 2.2 MPa
